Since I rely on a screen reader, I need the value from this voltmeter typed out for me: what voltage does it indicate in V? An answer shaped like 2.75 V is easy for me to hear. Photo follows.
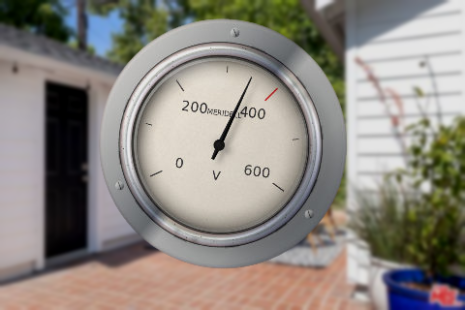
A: 350 V
